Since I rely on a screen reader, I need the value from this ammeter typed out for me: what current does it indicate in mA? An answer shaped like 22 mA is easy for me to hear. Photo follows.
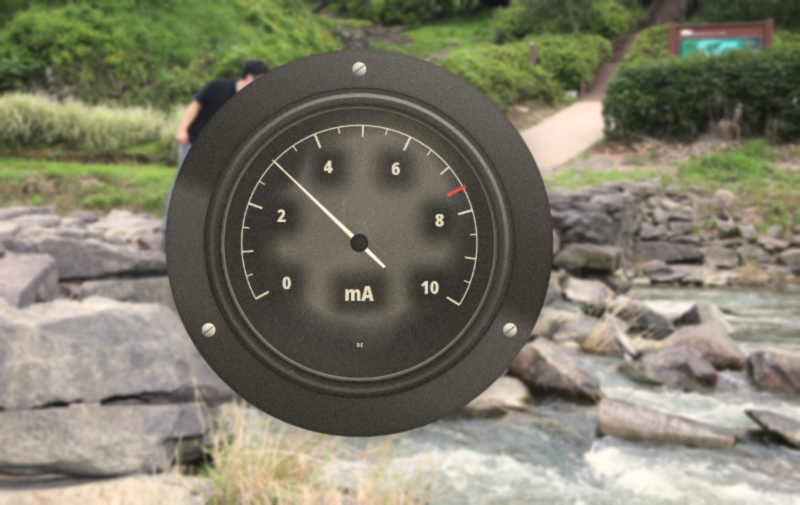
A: 3 mA
